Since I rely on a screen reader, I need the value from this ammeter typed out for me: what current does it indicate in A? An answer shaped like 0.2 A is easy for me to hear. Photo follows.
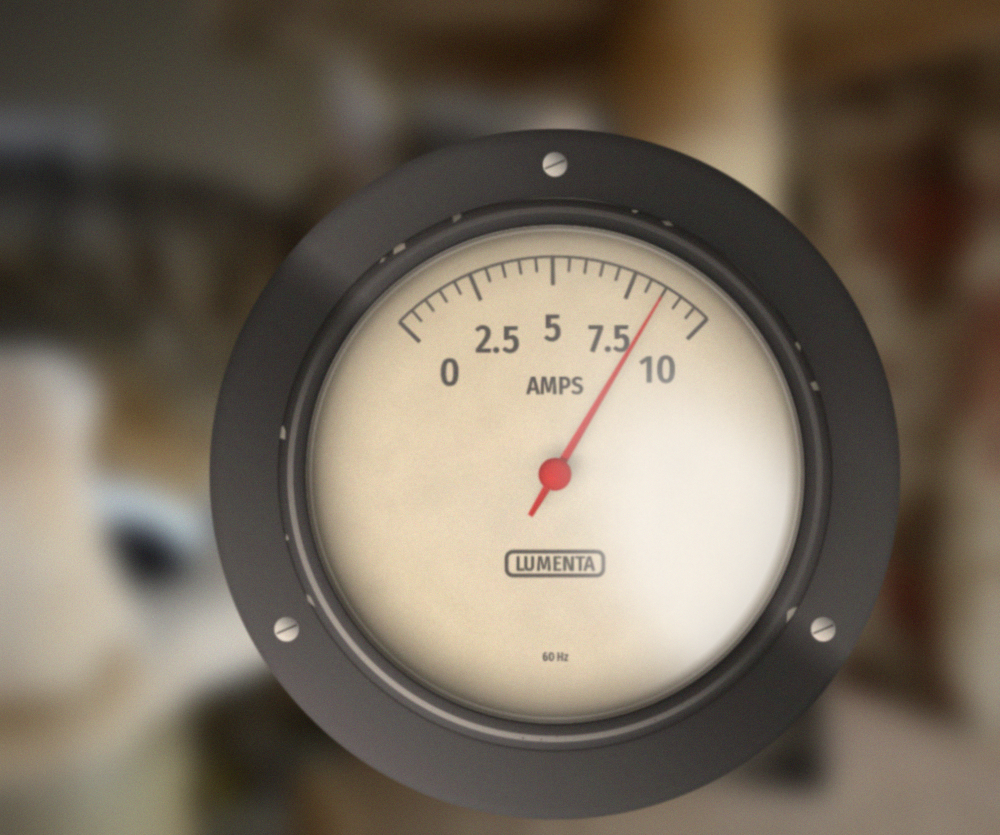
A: 8.5 A
